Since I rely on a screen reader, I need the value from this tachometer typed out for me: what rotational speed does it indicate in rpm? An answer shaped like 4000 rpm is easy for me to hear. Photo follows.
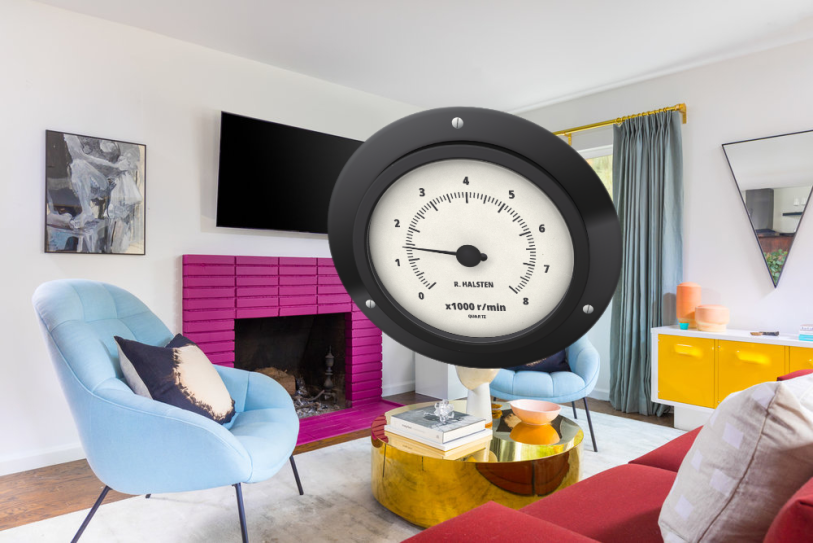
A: 1500 rpm
